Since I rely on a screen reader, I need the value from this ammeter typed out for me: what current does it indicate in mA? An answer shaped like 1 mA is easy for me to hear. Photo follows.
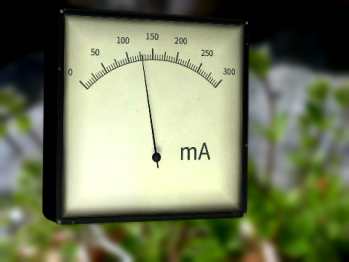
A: 125 mA
